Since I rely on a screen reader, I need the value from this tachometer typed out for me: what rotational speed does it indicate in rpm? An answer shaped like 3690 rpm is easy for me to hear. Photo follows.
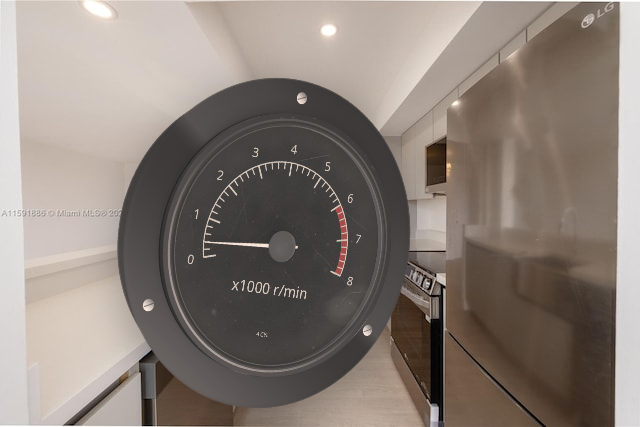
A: 400 rpm
